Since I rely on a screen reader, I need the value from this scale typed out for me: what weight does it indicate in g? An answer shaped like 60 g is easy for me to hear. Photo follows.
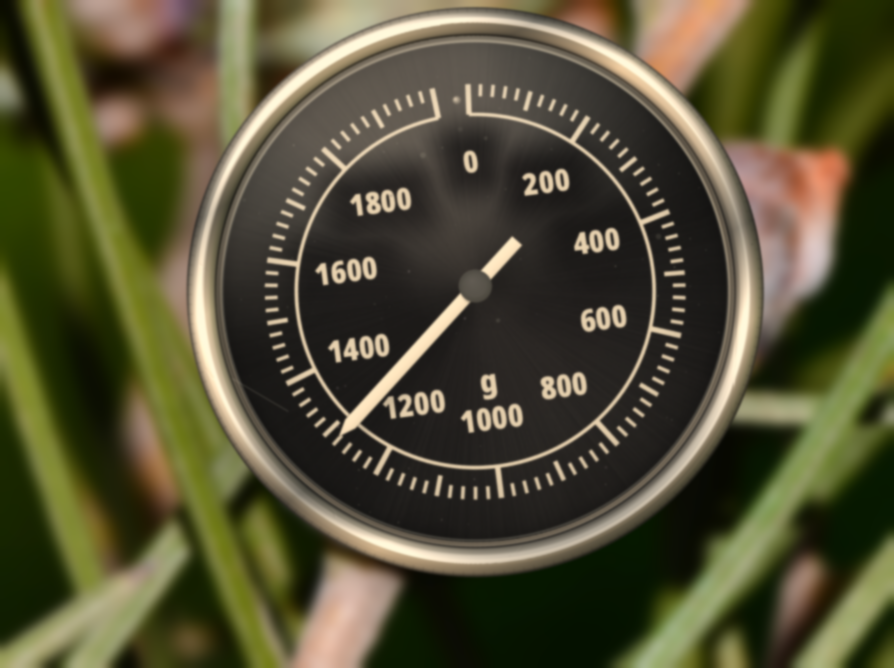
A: 1280 g
